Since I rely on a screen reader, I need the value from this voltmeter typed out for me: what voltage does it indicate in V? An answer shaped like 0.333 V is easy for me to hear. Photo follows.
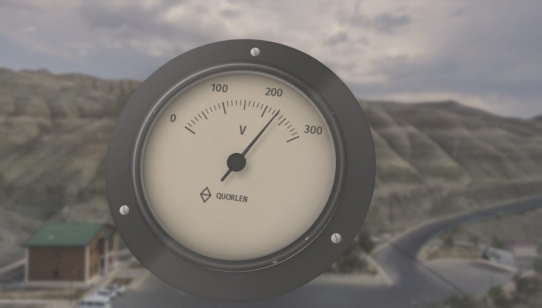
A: 230 V
